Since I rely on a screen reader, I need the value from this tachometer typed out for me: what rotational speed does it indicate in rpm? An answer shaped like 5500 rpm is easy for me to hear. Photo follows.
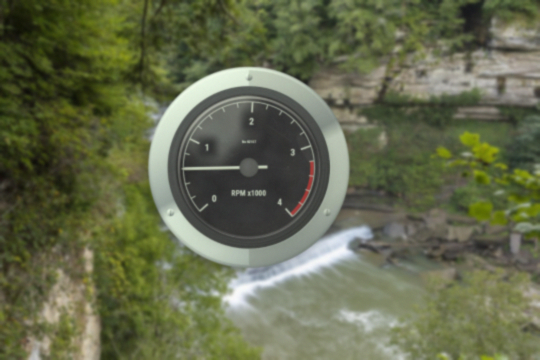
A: 600 rpm
